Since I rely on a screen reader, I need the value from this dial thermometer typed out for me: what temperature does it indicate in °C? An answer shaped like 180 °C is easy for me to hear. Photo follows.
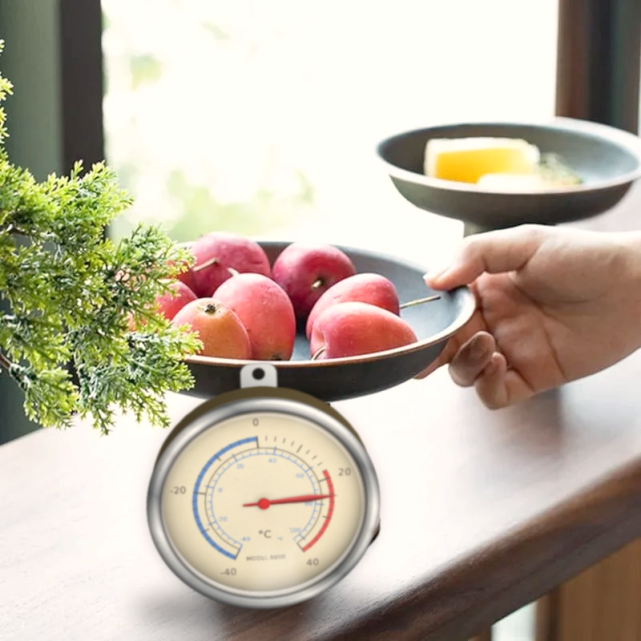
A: 24 °C
